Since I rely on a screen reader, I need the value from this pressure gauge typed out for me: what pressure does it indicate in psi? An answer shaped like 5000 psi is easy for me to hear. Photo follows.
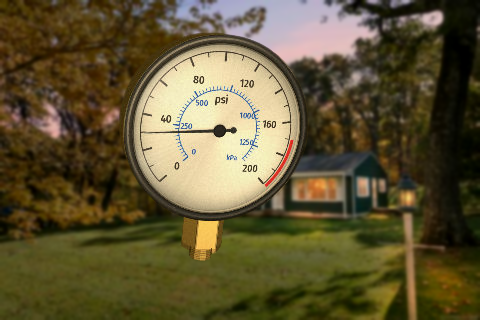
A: 30 psi
